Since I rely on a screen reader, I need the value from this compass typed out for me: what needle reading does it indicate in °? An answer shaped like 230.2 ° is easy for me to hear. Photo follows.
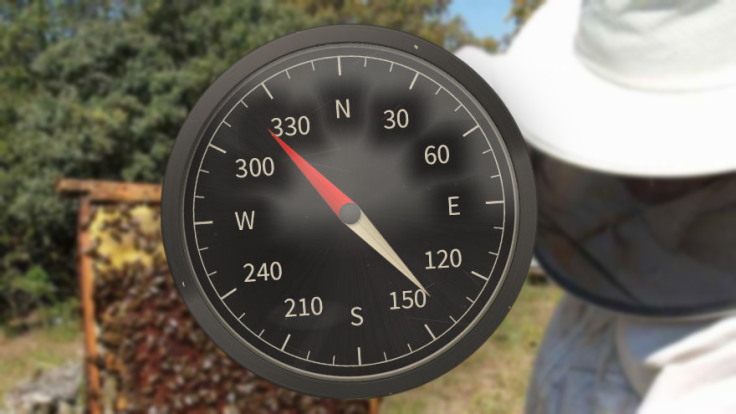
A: 320 °
